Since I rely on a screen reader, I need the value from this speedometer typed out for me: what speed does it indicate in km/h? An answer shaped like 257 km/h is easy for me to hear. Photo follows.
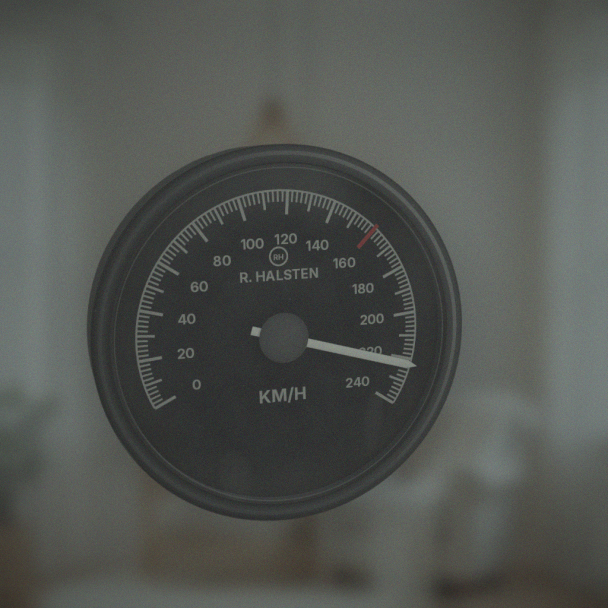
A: 222 km/h
